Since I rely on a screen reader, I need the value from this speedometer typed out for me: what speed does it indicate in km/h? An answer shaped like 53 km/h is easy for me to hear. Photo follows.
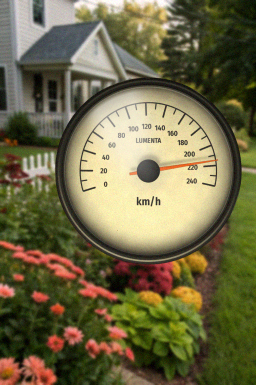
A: 215 km/h
